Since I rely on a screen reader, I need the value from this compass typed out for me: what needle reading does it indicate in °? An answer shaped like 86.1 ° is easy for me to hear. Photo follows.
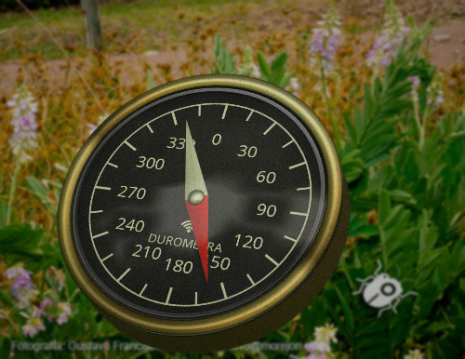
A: 157.5 °
